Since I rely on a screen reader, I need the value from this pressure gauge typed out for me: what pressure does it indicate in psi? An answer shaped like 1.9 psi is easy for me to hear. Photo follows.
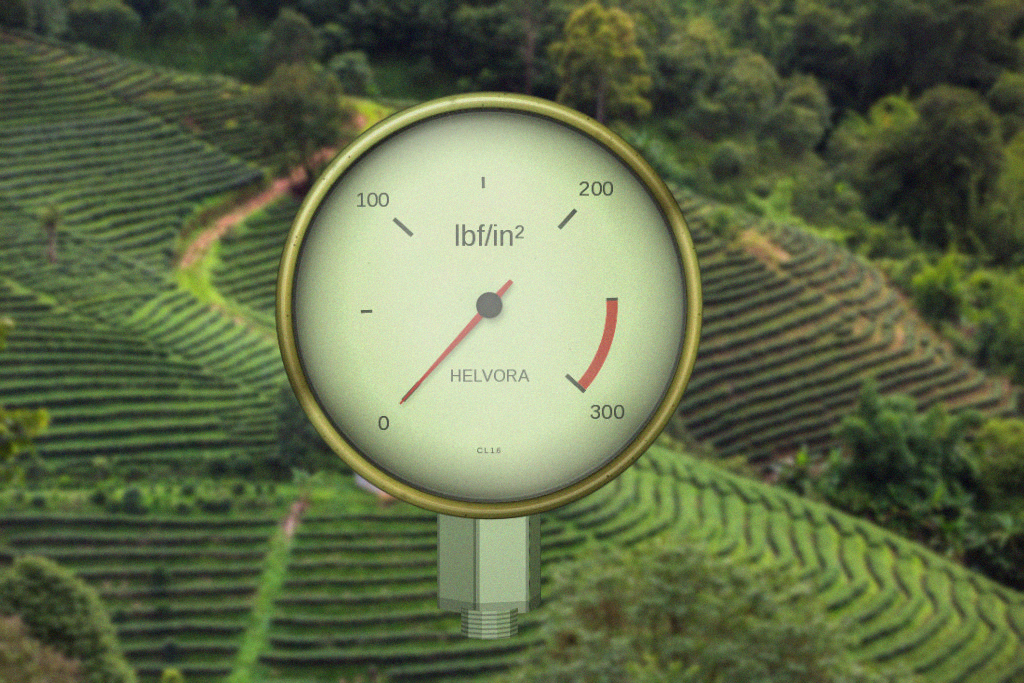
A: 0 psi
